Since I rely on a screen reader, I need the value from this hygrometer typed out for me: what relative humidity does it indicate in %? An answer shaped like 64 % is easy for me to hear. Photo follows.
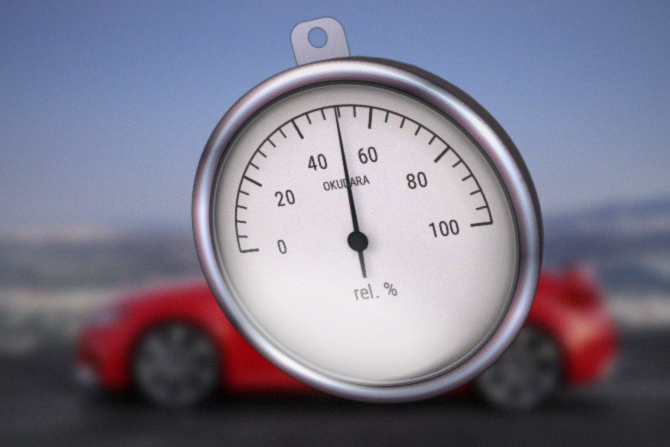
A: 52 %
